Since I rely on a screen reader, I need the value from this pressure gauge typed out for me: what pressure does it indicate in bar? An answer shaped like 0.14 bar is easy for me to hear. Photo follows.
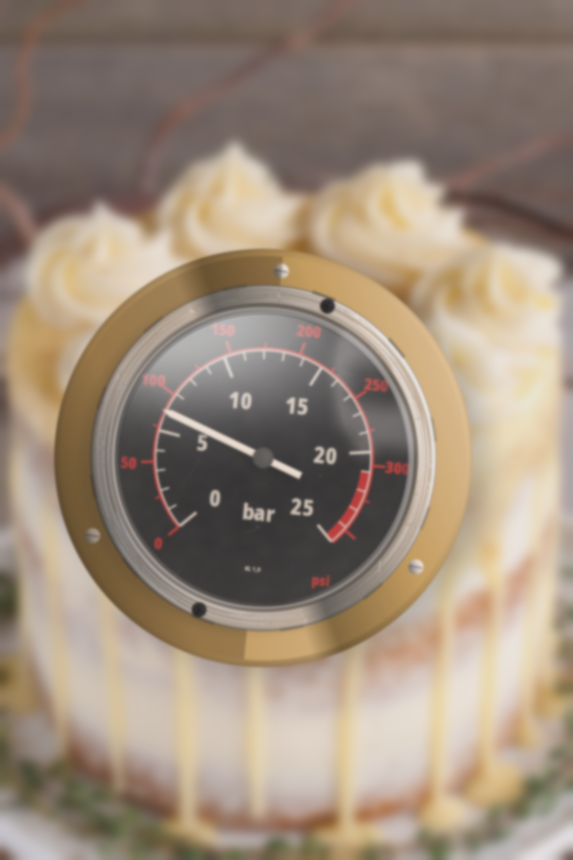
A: 6 bar
